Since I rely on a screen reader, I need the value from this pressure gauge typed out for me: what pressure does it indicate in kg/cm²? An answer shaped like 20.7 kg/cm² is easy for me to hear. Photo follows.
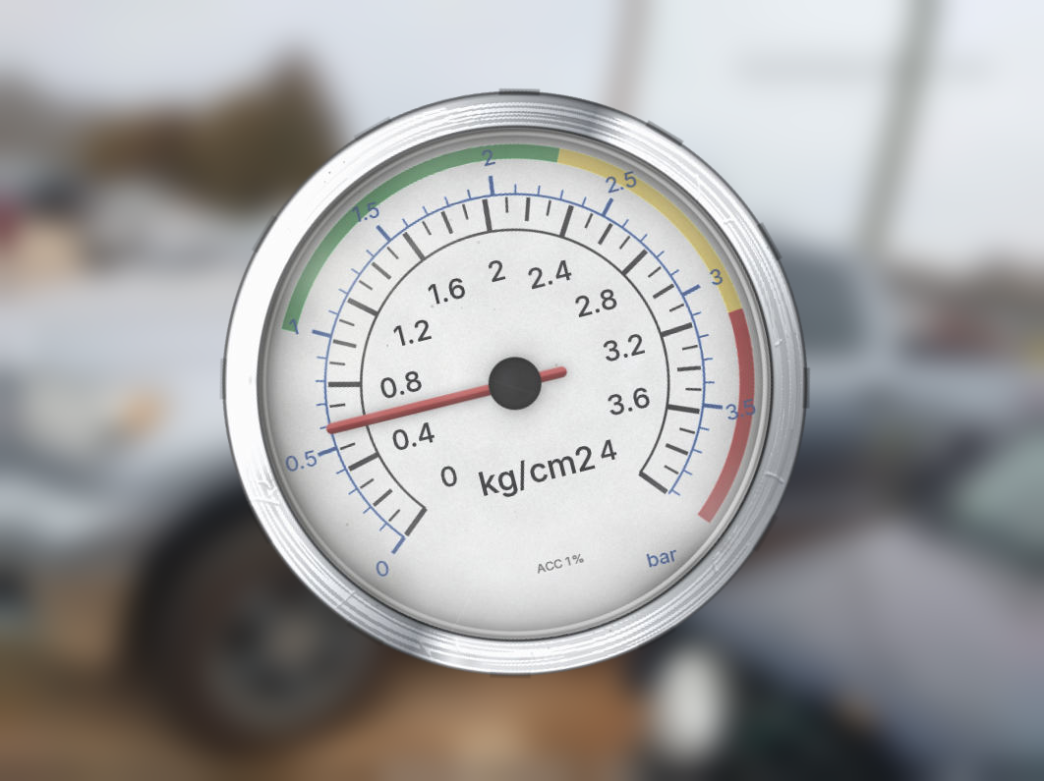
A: 0.6 kg/cm²
